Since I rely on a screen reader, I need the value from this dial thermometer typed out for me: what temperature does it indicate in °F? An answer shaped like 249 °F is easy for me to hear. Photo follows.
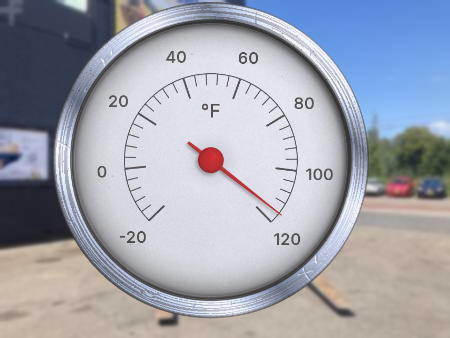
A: 116 °F
